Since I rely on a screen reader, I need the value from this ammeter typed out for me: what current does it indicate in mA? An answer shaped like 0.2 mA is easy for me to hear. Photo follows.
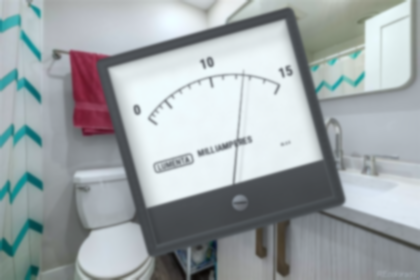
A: 12.5 mA
